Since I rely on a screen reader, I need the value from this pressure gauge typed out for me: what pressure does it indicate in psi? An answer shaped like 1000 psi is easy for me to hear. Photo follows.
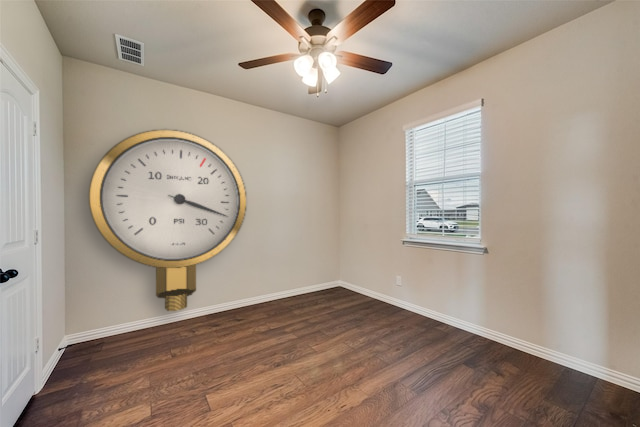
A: 27 psi
